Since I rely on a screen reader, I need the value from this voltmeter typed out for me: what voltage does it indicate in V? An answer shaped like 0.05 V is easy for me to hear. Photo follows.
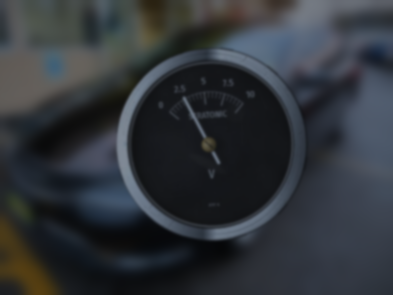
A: 2.5 V
